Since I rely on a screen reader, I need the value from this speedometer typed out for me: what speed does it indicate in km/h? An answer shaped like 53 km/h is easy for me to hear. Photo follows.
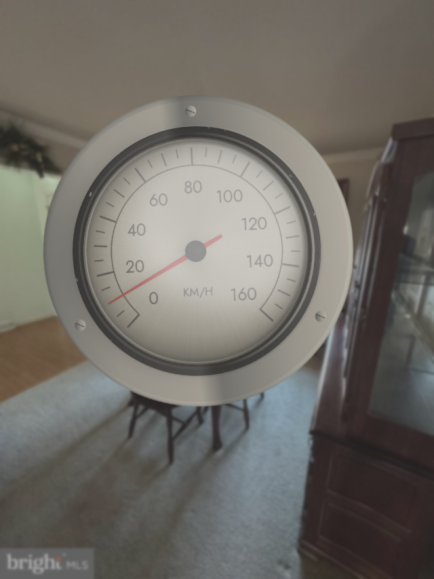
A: 10 km/h
